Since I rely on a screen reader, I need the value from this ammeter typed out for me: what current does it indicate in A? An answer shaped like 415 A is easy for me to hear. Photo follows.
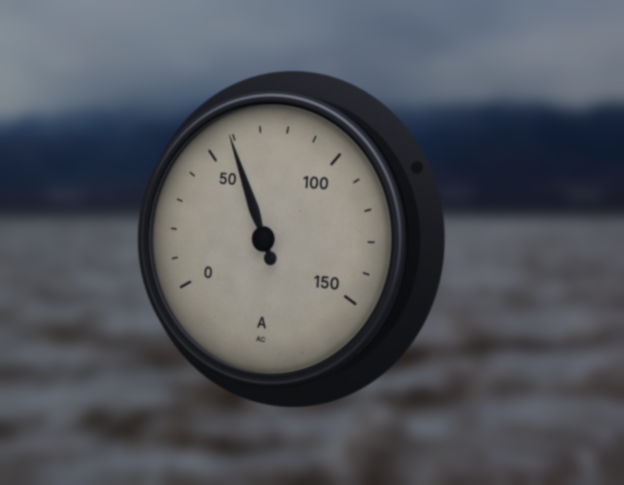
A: 60 A
